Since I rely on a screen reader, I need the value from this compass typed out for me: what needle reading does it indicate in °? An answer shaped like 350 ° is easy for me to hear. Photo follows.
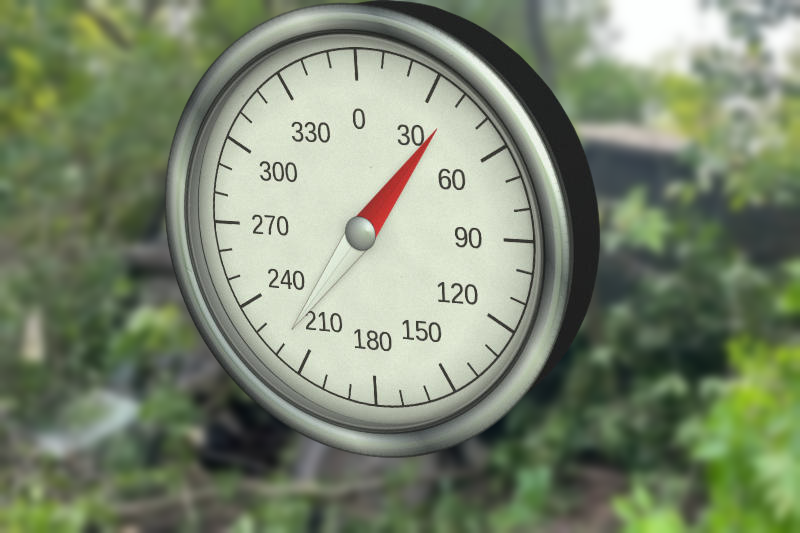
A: 40 °
